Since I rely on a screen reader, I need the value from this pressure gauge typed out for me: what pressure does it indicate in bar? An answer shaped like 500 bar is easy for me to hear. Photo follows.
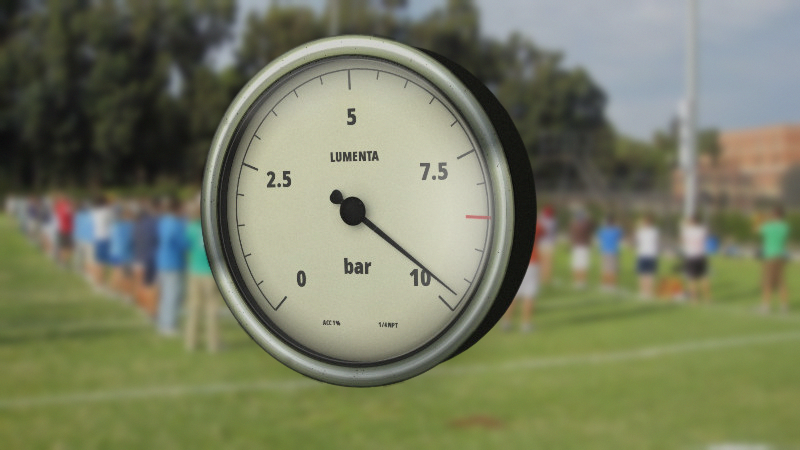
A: 9.75 bar
